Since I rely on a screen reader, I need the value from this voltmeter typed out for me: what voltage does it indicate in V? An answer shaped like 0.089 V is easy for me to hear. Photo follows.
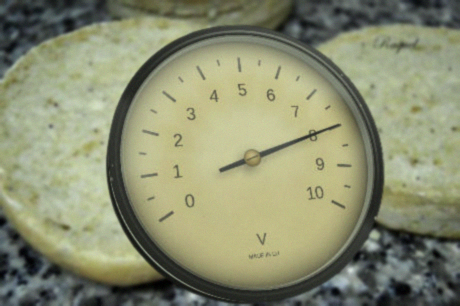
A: 8 V
